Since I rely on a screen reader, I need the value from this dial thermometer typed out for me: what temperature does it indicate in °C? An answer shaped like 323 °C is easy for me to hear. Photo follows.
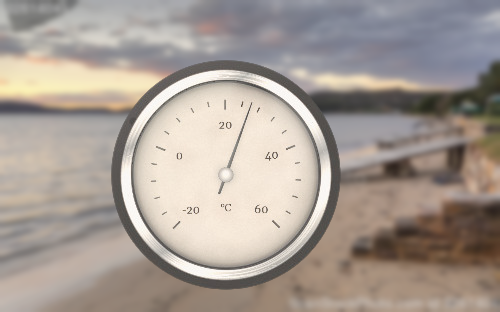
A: 26 °C
